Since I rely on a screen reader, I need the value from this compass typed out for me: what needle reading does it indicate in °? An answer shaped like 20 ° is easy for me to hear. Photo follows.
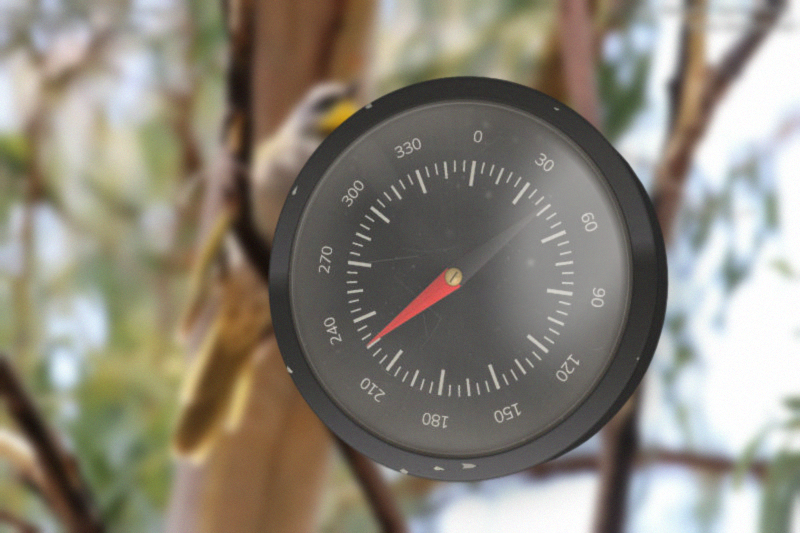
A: 225 °
